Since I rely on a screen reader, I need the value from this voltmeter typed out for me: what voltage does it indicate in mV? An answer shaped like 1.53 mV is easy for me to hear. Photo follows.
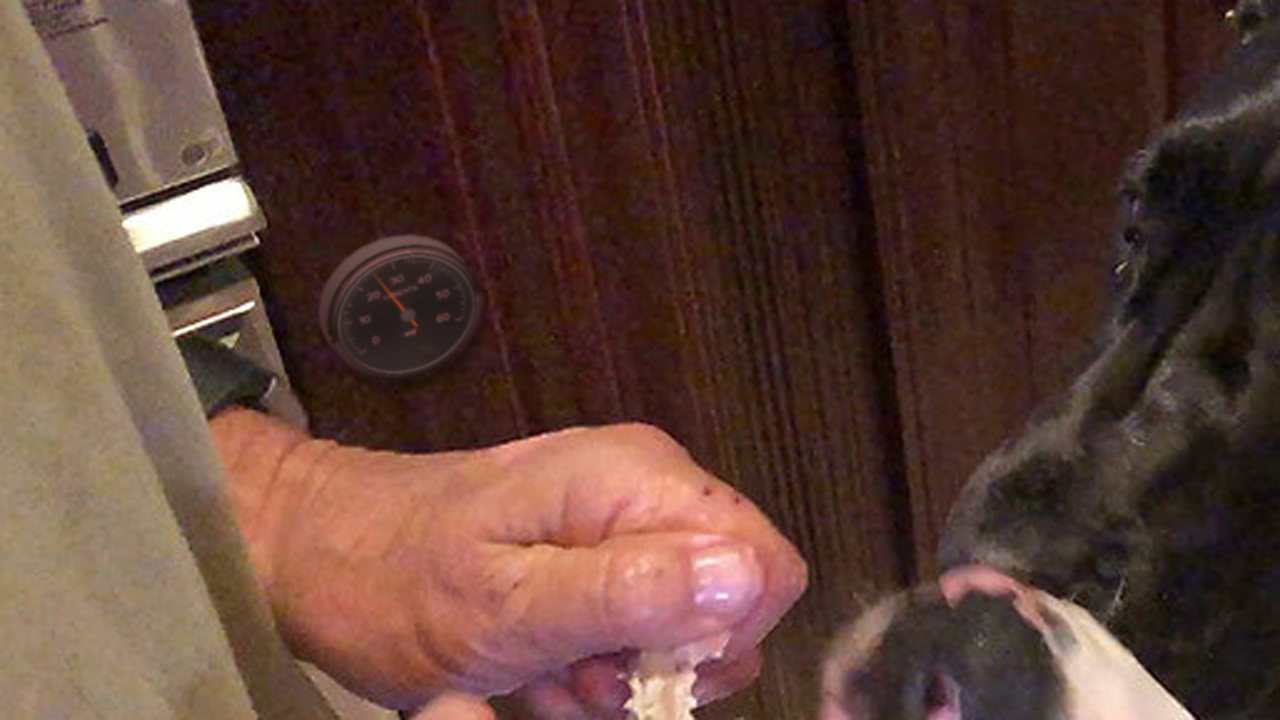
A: 25 mV
